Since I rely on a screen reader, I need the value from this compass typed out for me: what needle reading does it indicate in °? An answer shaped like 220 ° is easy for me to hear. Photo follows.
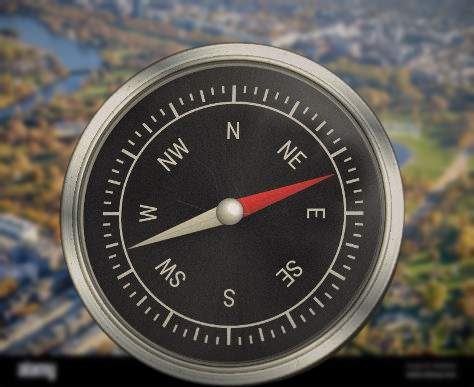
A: 70 °
